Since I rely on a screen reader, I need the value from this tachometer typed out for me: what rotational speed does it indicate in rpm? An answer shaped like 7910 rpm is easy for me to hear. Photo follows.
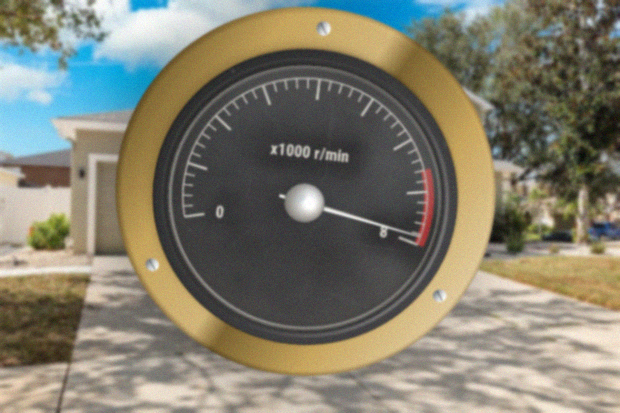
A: 7800 rpm
